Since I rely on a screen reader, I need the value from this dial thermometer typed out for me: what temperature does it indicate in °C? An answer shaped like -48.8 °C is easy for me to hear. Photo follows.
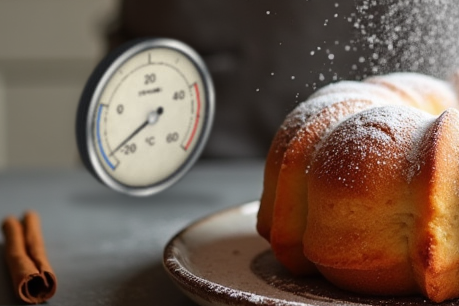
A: -15 °C
